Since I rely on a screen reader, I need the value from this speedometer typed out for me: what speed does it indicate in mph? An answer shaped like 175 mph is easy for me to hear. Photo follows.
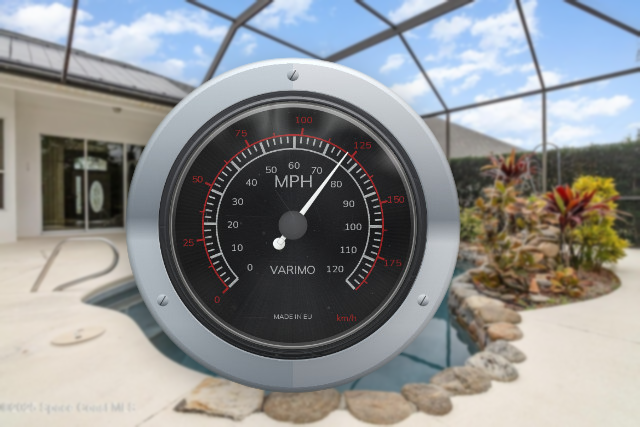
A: 76 mph
